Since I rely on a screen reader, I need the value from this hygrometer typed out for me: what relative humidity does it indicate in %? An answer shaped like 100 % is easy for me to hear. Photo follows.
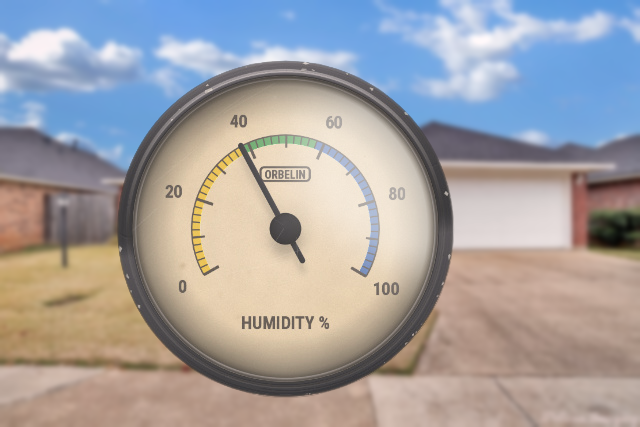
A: 38 %
